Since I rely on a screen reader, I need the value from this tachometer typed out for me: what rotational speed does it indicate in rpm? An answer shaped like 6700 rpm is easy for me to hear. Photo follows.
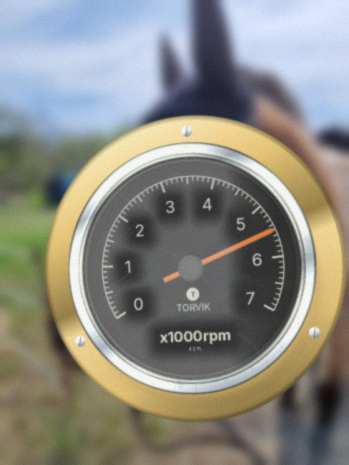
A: 5500 rpm
